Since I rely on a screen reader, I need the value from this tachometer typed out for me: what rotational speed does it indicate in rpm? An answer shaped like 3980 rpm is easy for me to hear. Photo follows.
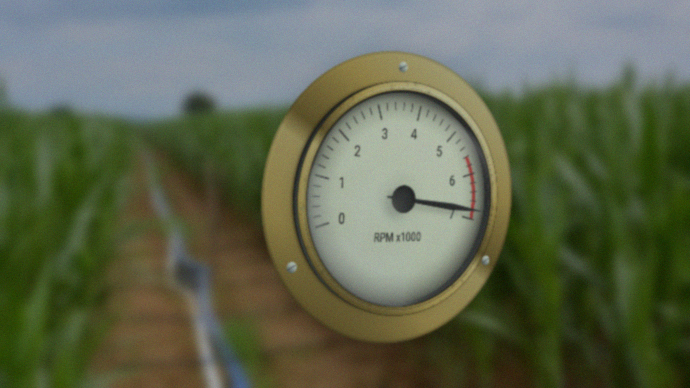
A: 6800 rpm
